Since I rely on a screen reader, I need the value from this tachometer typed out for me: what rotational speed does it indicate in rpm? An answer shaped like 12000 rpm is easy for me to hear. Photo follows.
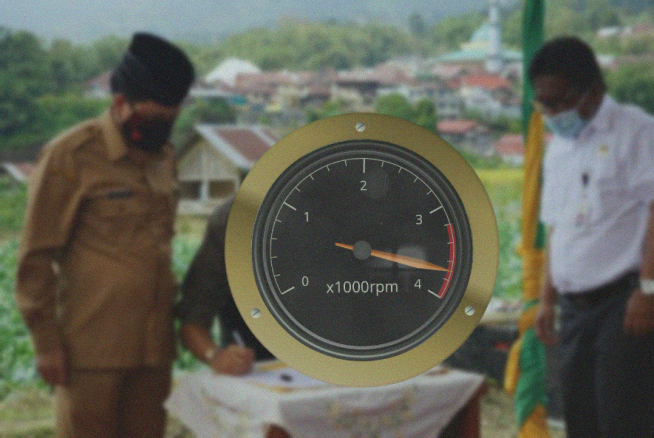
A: 3700 rpm
